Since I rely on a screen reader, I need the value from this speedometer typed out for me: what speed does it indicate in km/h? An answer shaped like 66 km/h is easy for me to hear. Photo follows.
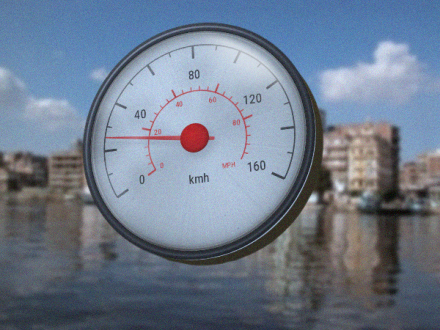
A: 25 km/h
